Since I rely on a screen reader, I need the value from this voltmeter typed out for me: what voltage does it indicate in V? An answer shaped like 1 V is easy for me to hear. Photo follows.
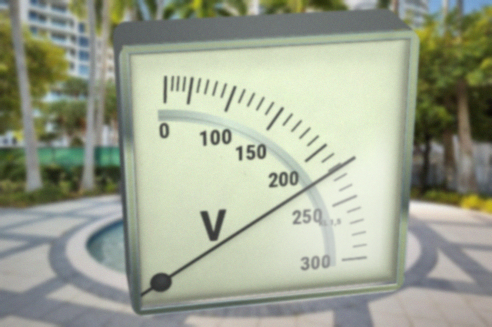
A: 220 V
